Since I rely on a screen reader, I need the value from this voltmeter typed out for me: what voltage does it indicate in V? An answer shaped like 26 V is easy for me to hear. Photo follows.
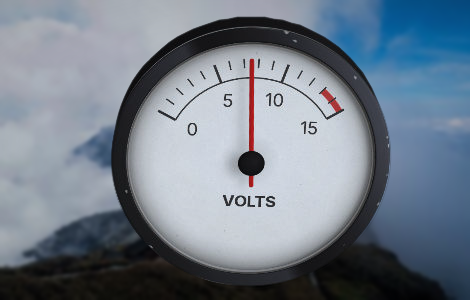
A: 7.5 V
